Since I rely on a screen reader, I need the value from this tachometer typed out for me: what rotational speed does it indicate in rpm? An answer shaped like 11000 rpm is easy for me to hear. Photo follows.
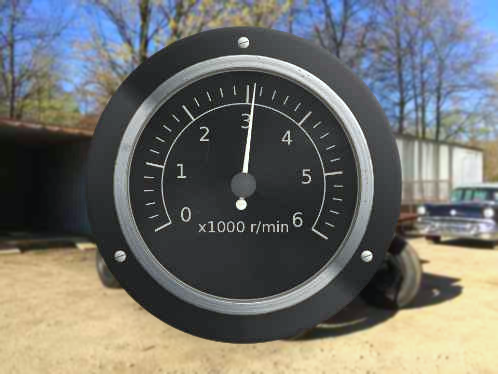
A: 3100 rpm
